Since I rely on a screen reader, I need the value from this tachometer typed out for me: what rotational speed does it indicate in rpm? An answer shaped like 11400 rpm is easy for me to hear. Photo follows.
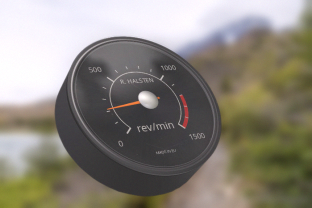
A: 200 rpm
